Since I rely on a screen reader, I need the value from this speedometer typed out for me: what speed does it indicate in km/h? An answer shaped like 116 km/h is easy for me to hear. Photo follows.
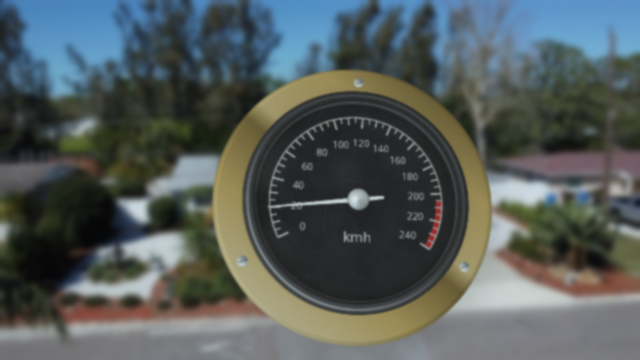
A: 20 km/h
